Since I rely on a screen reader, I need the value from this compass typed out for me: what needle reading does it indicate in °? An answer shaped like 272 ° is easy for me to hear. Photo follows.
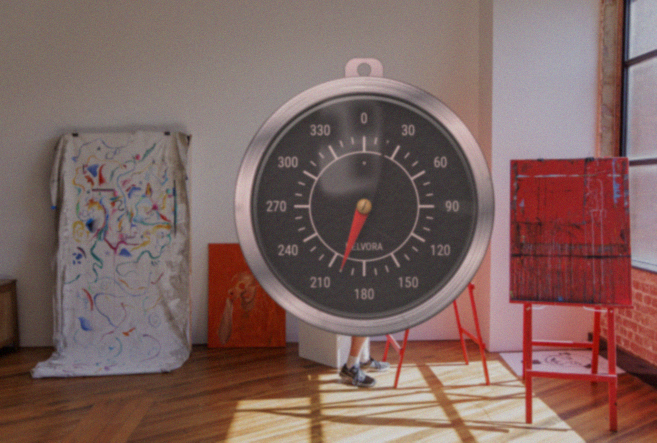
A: 200 °
